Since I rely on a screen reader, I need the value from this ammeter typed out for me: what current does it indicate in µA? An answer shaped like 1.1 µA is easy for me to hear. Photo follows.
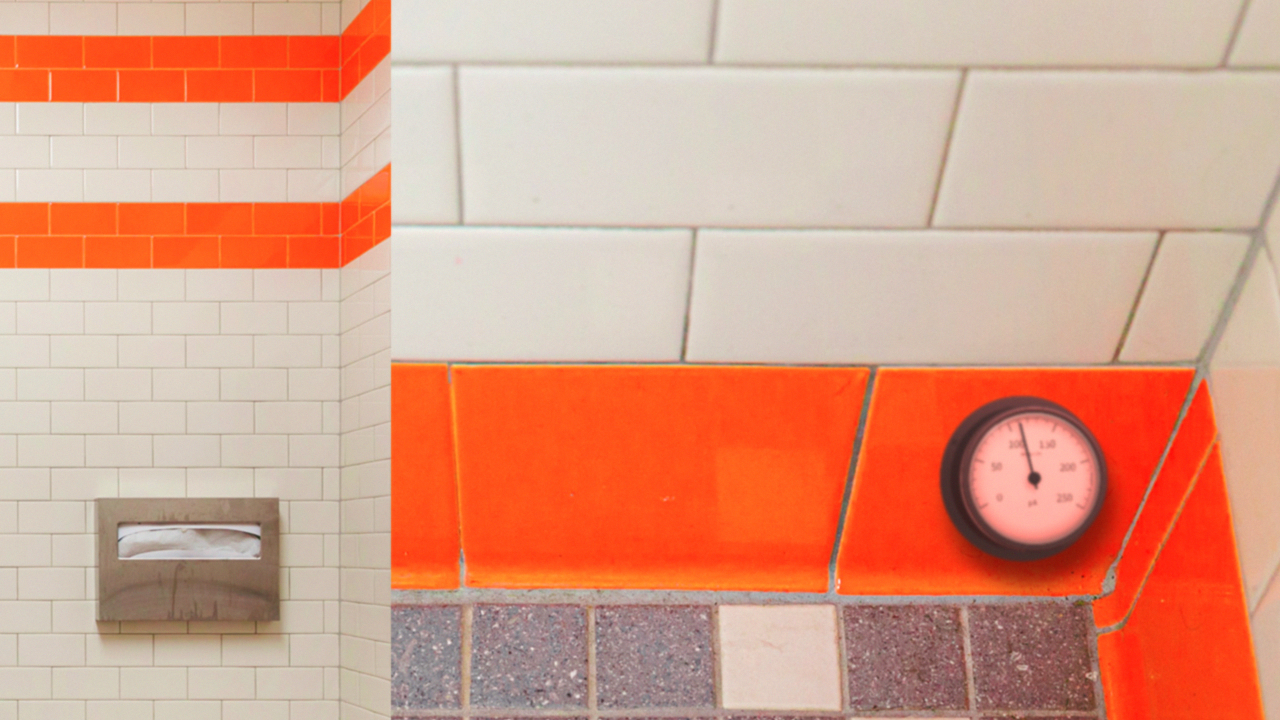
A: 110 µA
